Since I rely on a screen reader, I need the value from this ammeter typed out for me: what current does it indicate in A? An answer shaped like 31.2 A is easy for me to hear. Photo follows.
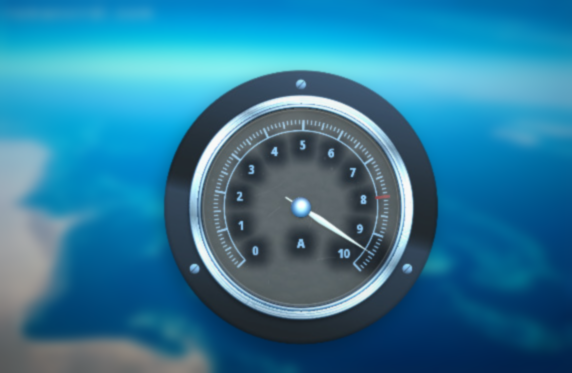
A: 9.5 A
